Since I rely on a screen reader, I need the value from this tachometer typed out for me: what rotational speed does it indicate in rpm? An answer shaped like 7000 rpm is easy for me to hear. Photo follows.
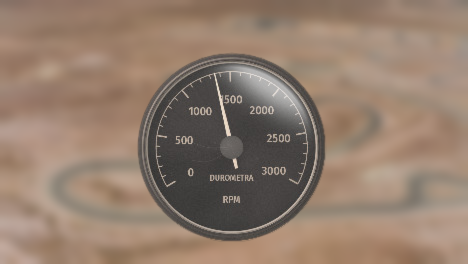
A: 1350 rpm
